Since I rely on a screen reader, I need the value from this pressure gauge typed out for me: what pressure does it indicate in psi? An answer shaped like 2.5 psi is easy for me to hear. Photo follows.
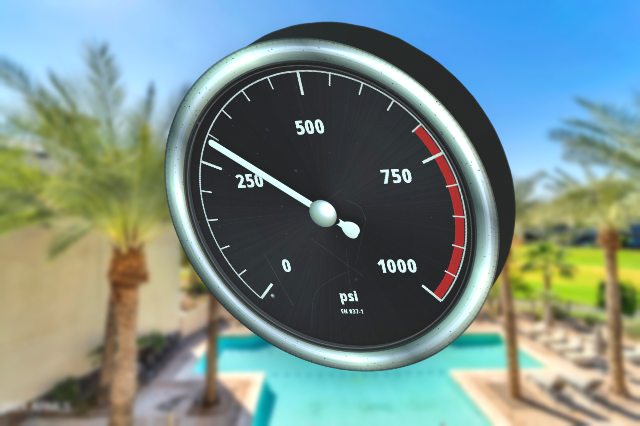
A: 300 psi
